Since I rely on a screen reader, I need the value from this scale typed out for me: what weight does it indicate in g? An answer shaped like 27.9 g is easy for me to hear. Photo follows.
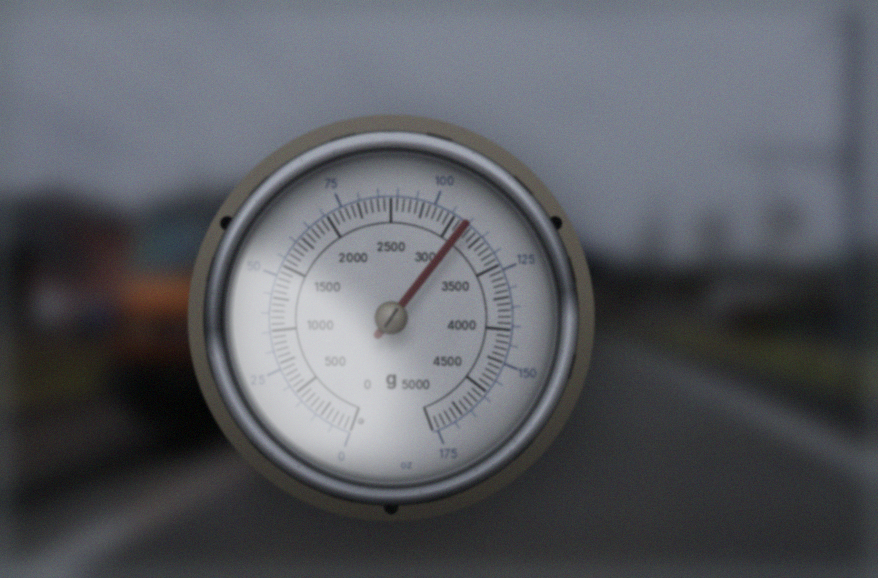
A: 3100 g
